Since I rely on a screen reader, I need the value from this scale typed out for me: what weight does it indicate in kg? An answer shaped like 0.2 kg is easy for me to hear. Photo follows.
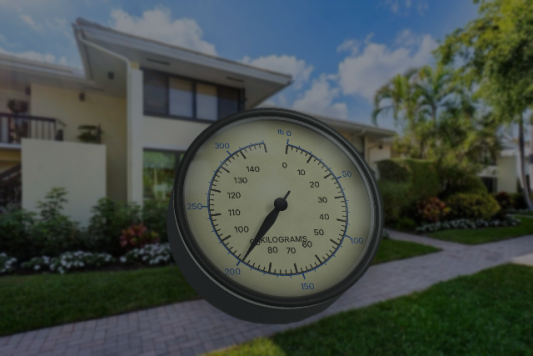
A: 90 kg
